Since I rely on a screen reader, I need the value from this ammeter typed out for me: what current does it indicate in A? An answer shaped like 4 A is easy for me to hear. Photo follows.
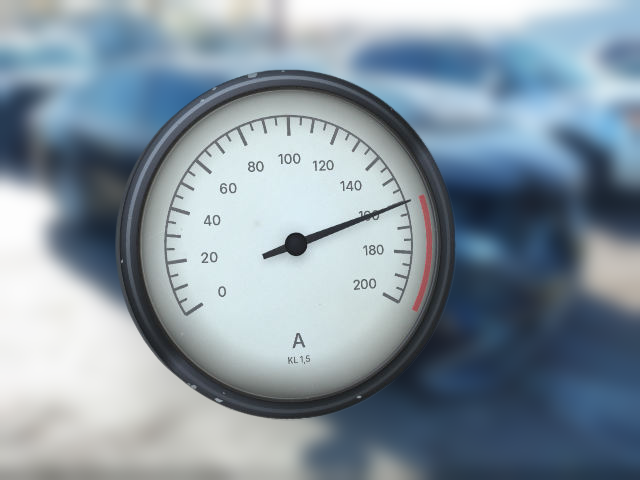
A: 160 A
